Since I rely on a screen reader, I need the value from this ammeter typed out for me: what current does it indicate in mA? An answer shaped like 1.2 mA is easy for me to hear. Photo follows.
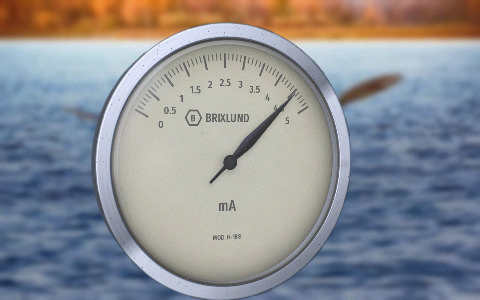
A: 4.5 mA
